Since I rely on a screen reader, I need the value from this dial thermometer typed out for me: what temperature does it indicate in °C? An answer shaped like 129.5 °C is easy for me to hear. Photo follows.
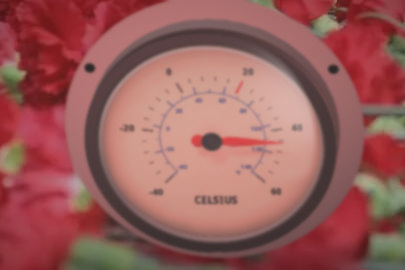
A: 44 °C
